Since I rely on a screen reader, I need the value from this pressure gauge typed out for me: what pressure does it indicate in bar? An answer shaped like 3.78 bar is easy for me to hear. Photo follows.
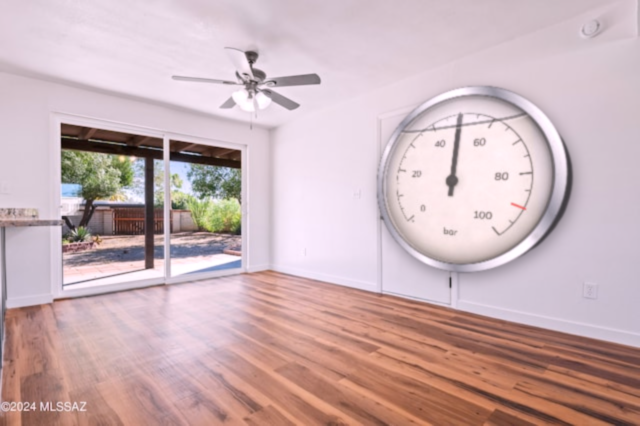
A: 50 bar
